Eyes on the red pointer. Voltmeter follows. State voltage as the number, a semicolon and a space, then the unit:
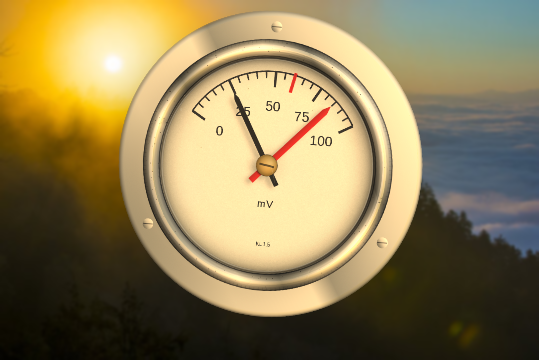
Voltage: 85; mV
